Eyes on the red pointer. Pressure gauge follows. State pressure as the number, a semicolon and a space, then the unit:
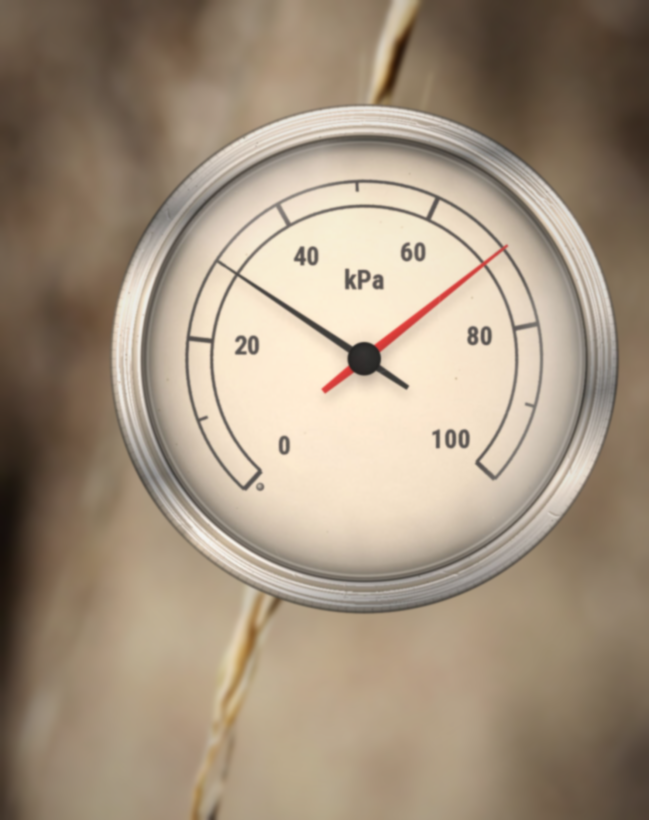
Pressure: 70; kPa
